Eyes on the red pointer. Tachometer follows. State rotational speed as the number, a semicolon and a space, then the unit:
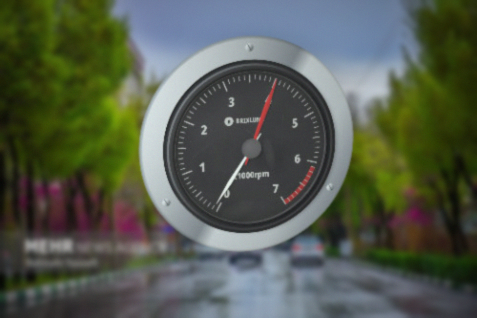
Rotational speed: 4000; rpm
